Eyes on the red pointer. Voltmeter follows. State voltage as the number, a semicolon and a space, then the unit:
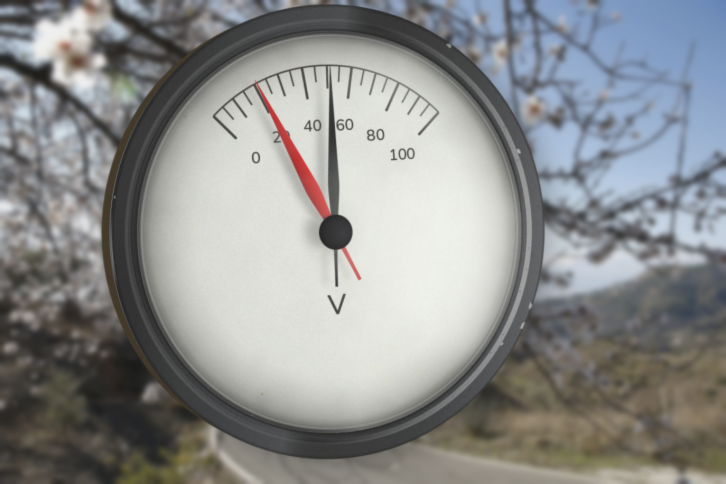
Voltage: 20; V
